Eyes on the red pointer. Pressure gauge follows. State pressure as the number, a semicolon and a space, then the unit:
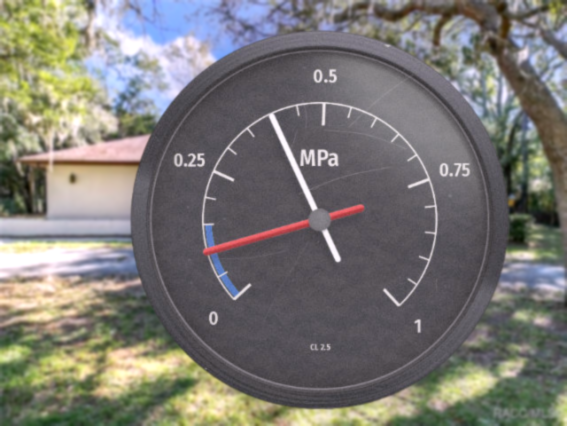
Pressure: 0.1; MPa
